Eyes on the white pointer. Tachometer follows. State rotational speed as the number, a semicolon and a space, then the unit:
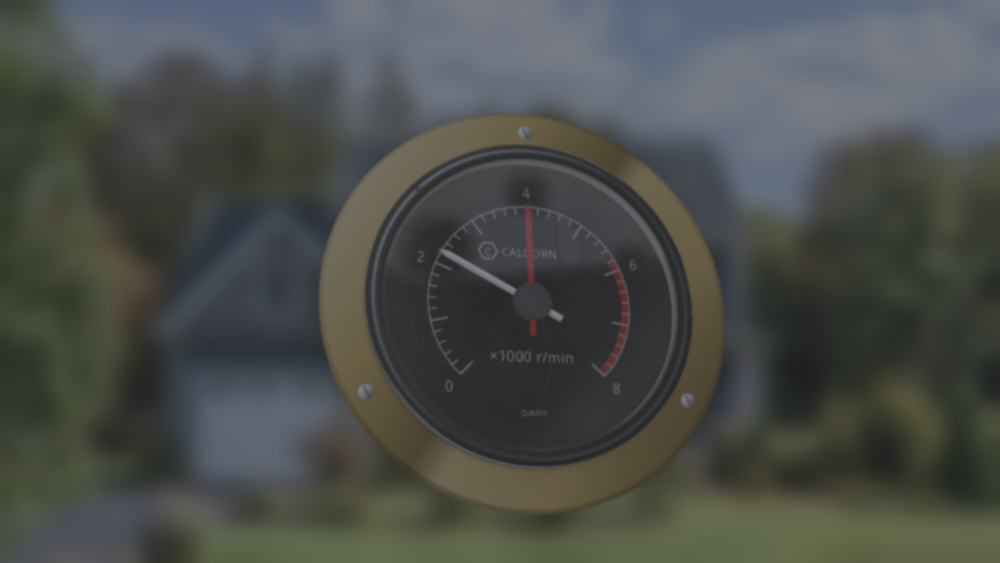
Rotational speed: 2200; rpm
